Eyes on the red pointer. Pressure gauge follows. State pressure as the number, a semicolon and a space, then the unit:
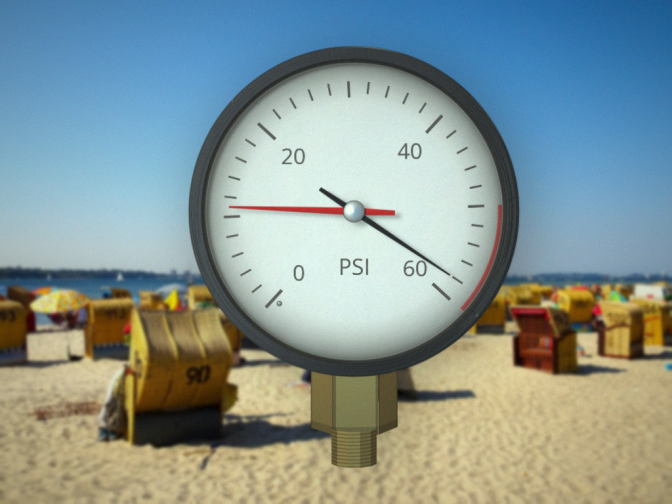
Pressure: 11; psi
